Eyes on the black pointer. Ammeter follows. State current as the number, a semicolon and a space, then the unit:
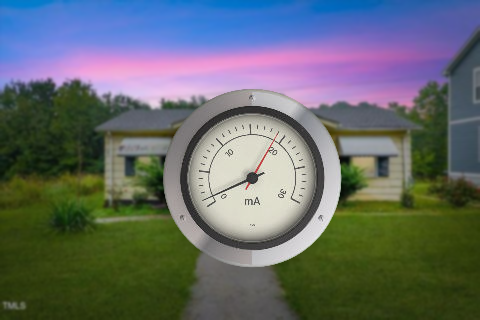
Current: 1; mA
